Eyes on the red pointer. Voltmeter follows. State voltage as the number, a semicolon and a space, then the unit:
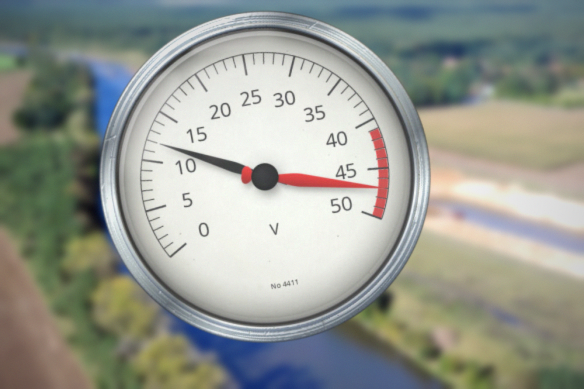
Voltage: 47; V
